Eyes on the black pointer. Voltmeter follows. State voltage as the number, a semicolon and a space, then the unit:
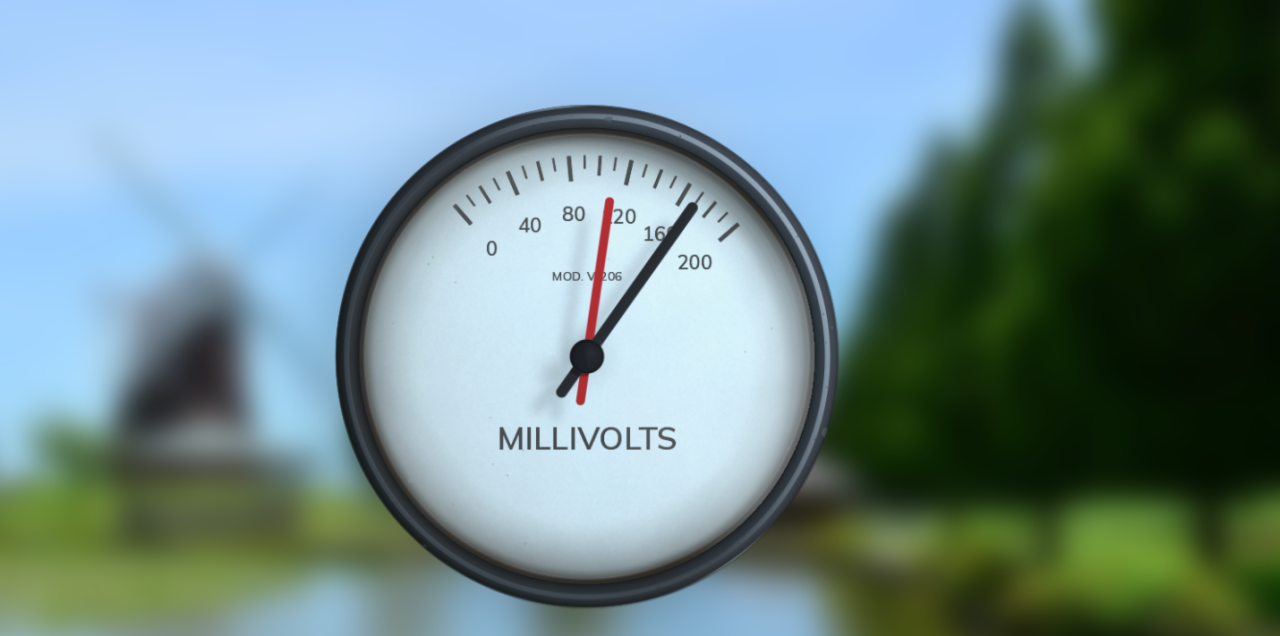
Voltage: 170; mV
